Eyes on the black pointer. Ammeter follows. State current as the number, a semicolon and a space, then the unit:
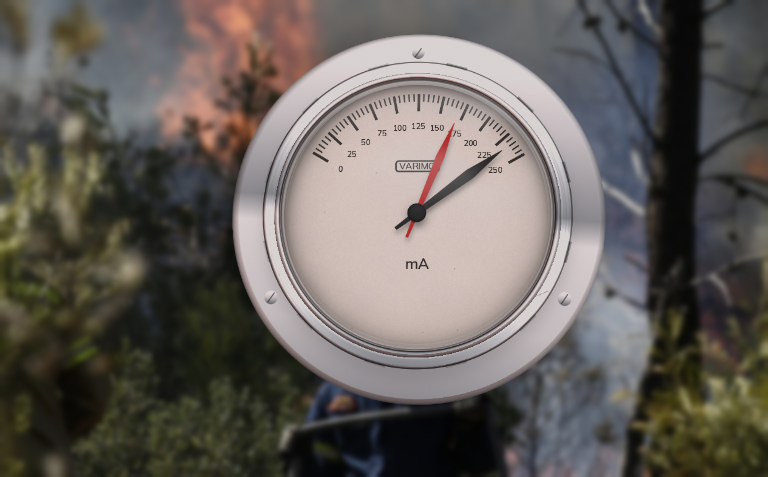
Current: 235; mA
